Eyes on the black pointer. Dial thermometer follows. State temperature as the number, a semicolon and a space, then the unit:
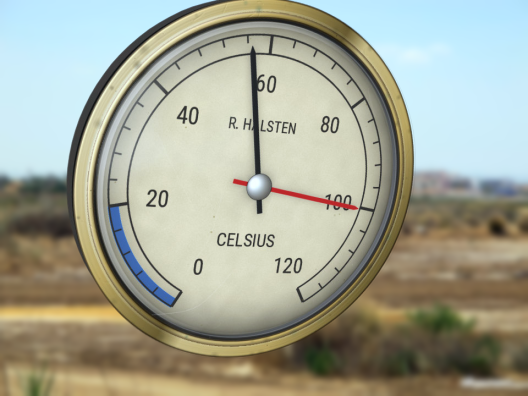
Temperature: 56; °C
